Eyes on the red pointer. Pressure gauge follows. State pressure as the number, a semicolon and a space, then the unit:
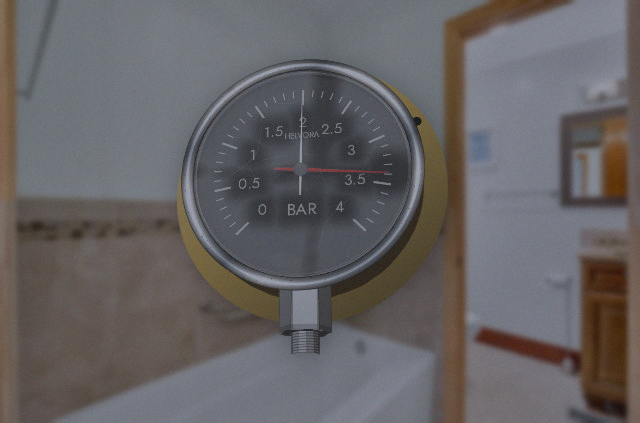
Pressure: 3.4; bar
